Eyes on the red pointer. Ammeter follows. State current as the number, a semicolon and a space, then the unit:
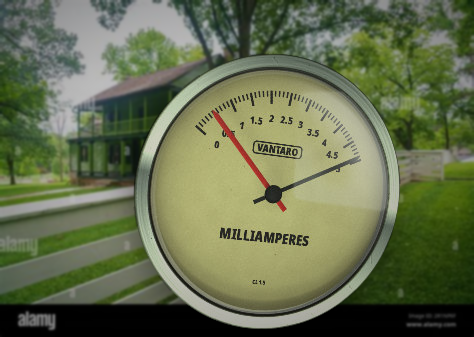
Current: 0.5; mA
